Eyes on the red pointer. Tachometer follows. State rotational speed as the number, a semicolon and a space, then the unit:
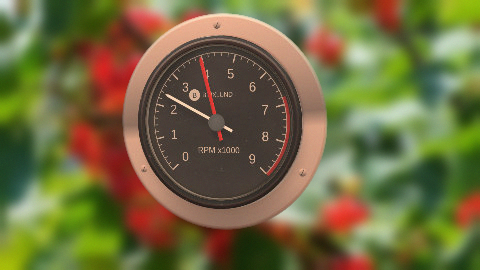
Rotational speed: 4000; rpm
